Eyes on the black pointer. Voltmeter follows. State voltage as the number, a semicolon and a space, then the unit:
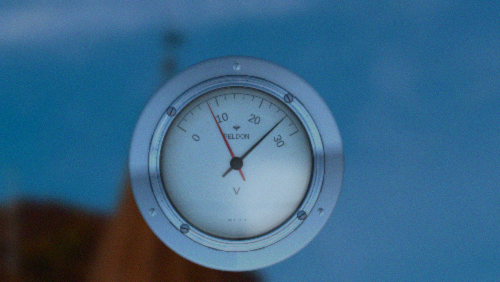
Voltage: 26; V
